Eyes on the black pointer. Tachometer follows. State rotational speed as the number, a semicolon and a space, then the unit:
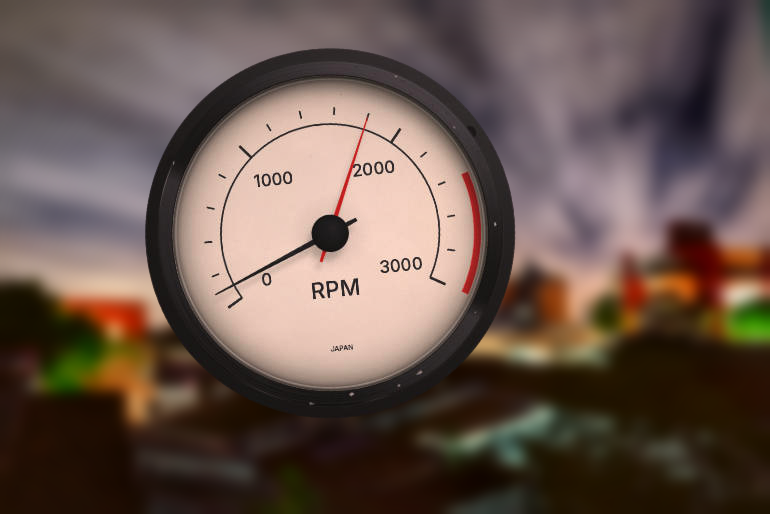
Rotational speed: 100; rpm
